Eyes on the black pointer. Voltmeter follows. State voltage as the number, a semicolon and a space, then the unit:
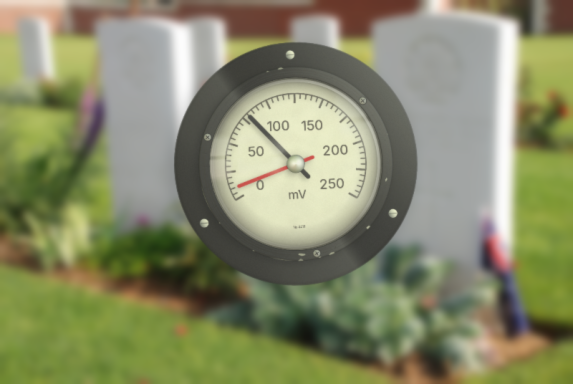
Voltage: 80; mV
